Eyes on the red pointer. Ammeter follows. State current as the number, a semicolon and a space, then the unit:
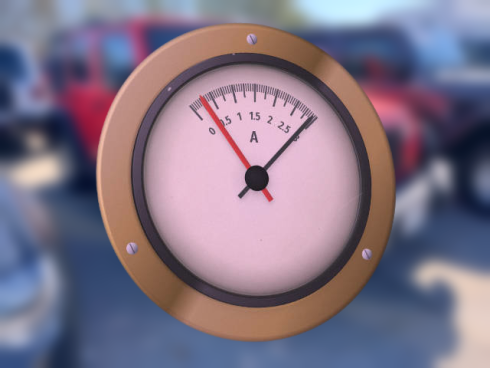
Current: 0.25; A
